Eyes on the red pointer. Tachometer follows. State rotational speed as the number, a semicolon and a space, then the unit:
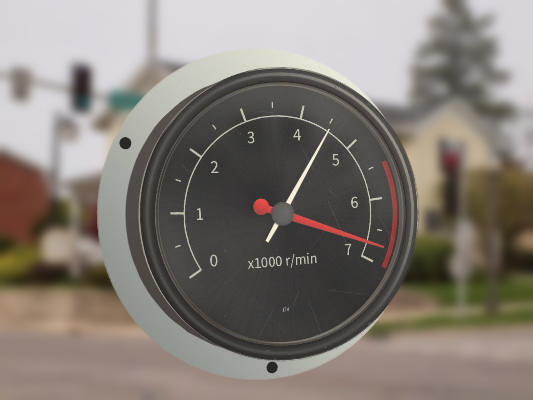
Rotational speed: 6750; rpm
